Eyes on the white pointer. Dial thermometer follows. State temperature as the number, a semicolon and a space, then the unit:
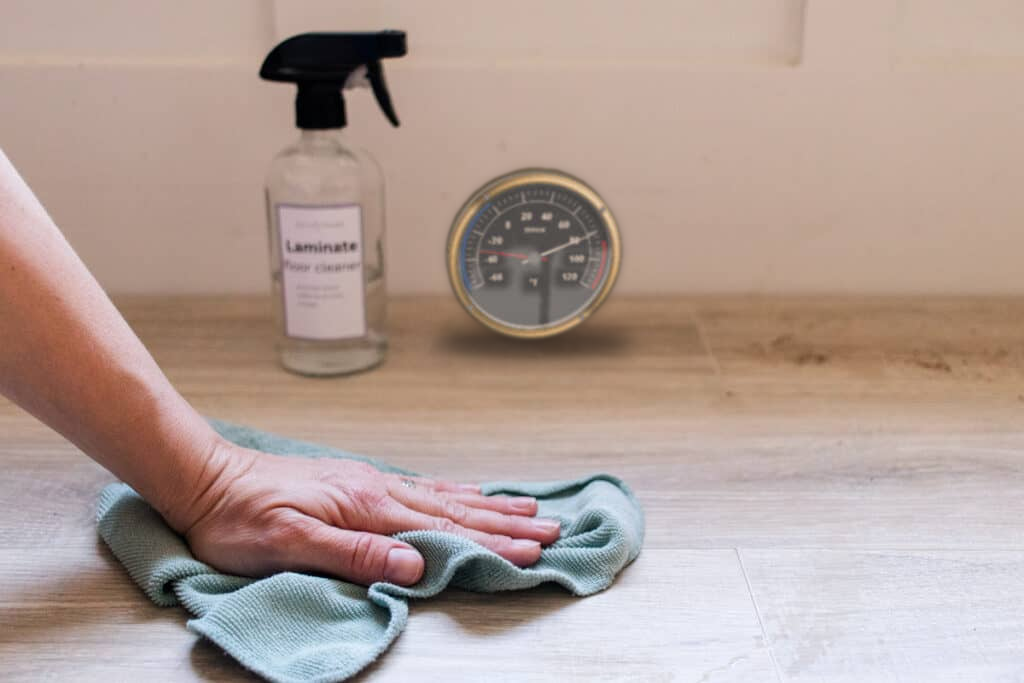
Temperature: 80; °F
